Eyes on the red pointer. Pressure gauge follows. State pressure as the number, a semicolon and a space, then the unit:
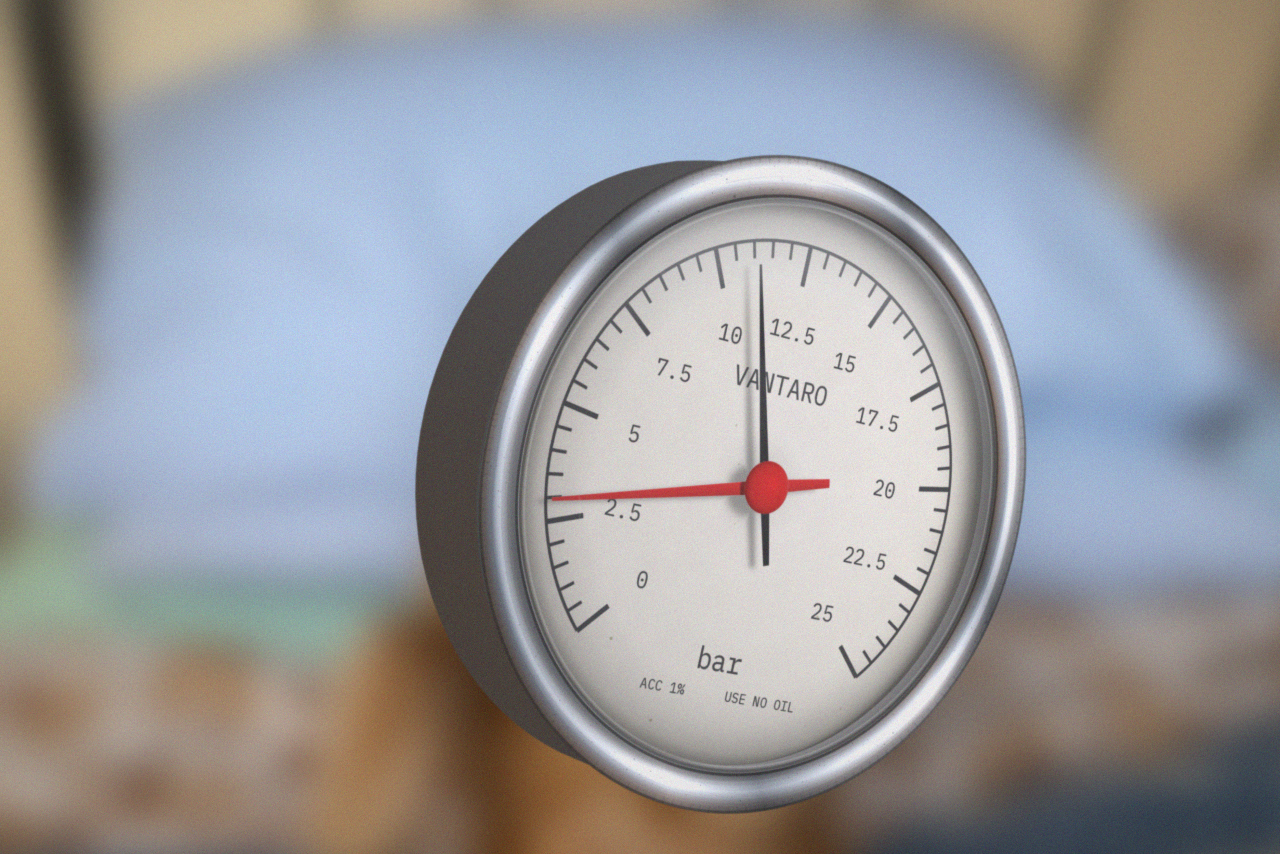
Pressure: 3; bar
